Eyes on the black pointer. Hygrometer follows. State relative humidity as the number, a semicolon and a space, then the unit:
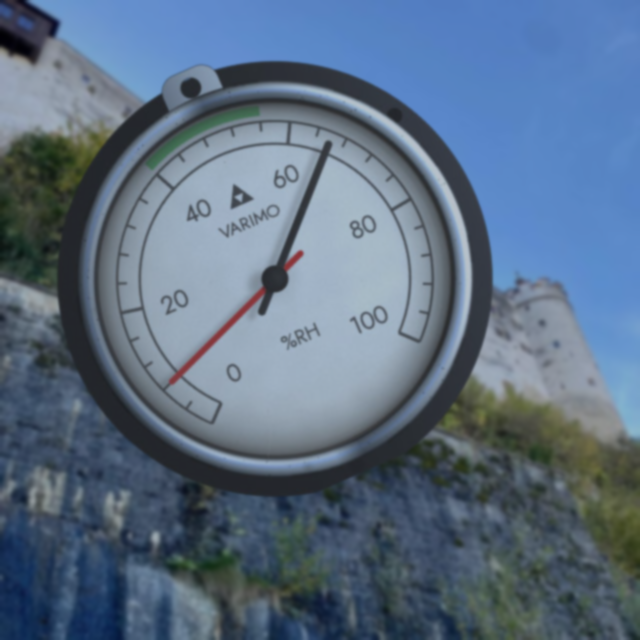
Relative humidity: 66; %
